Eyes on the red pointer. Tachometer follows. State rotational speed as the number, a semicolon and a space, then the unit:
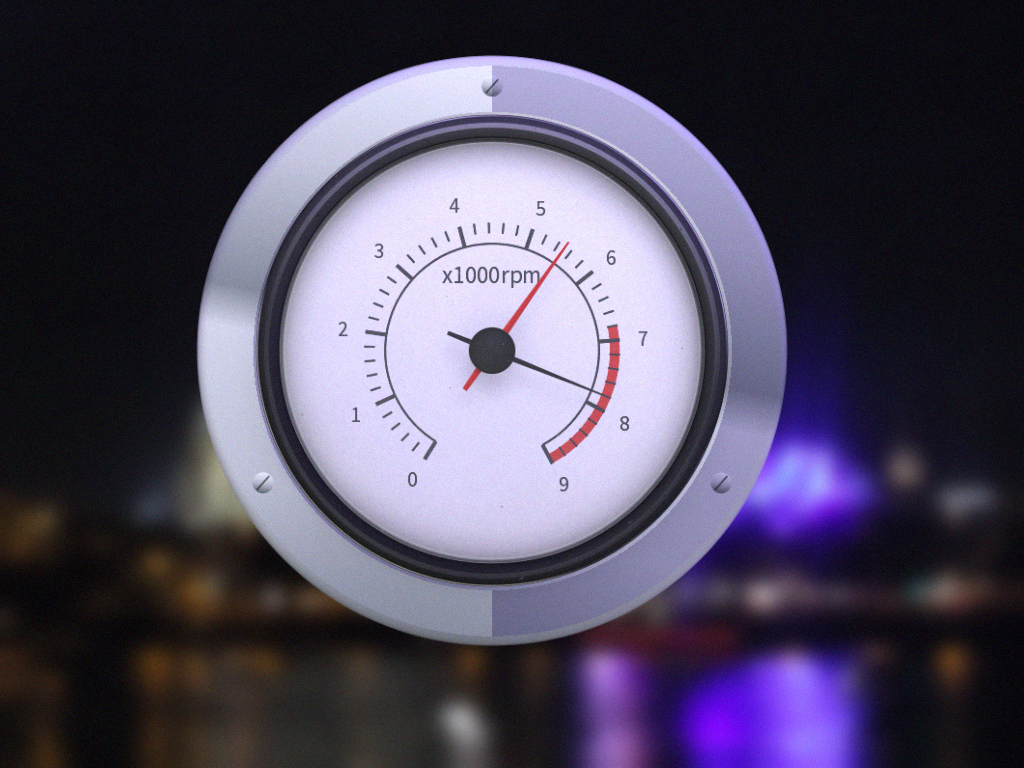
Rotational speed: 5500; rpm
